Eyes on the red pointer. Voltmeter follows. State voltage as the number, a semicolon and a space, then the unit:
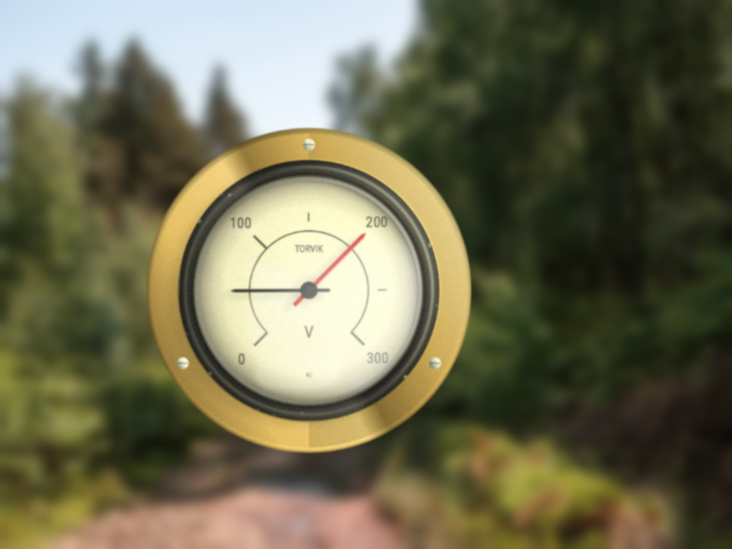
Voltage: 200; V
